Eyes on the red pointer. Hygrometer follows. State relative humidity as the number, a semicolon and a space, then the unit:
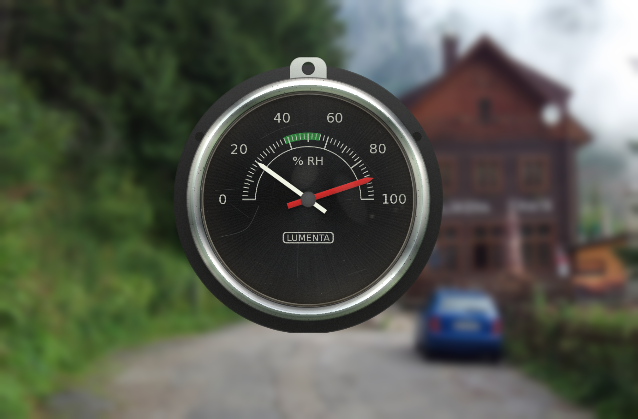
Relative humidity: 90; %
